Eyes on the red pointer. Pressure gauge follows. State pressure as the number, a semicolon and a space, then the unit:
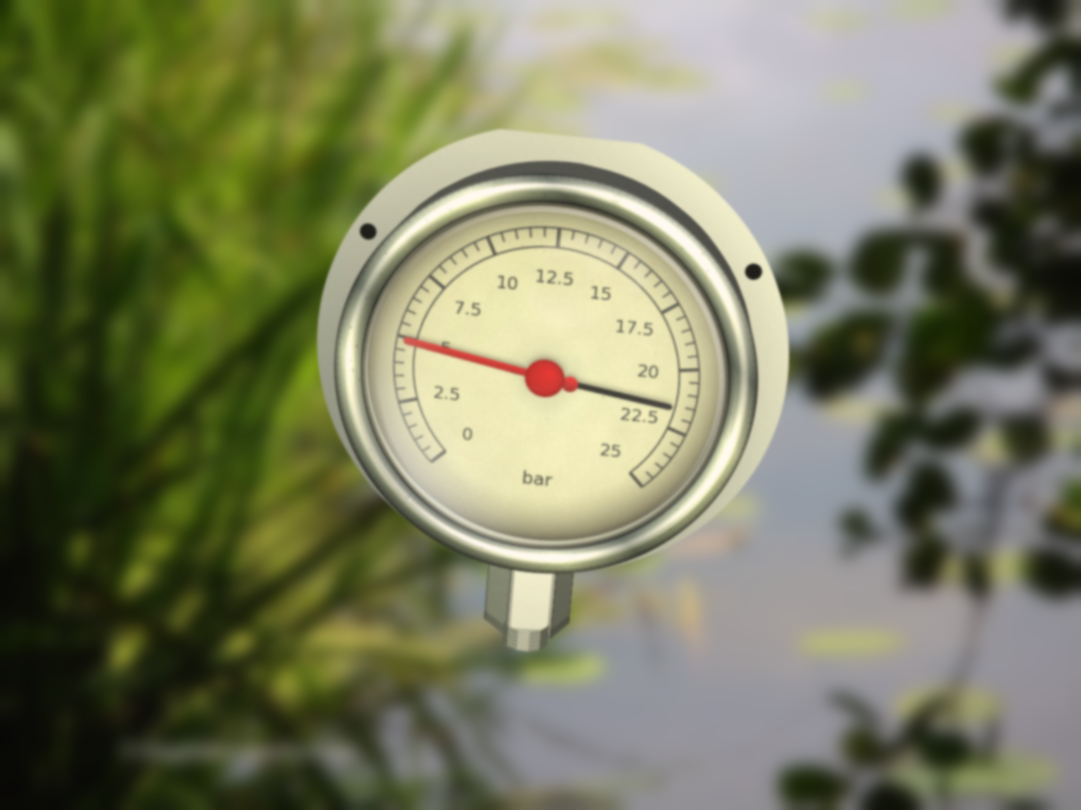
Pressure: 5; bar
